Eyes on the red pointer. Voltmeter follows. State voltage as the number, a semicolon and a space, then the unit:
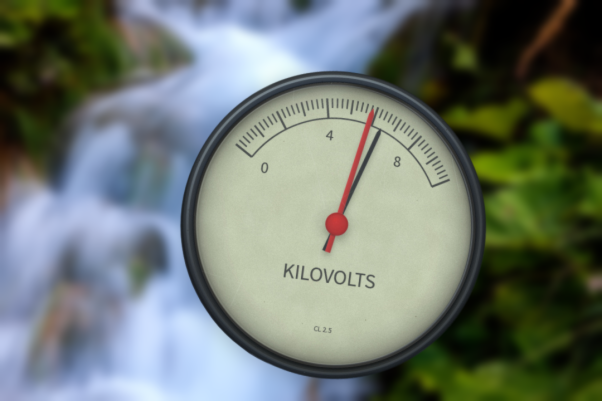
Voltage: 5.8; kV
